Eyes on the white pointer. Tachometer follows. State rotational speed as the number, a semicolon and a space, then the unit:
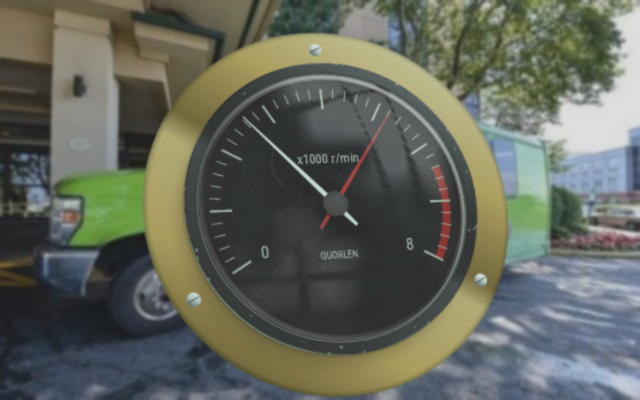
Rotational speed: 2600; rpm
